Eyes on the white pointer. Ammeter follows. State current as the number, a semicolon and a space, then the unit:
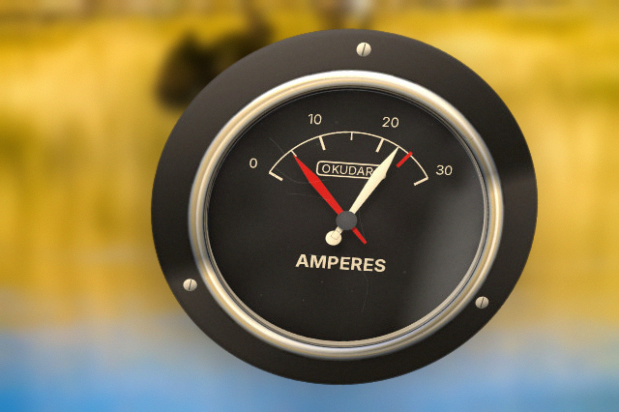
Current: 22.5; A
